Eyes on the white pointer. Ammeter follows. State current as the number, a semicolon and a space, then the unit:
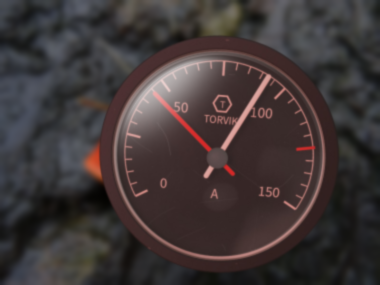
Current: 92.5; A
